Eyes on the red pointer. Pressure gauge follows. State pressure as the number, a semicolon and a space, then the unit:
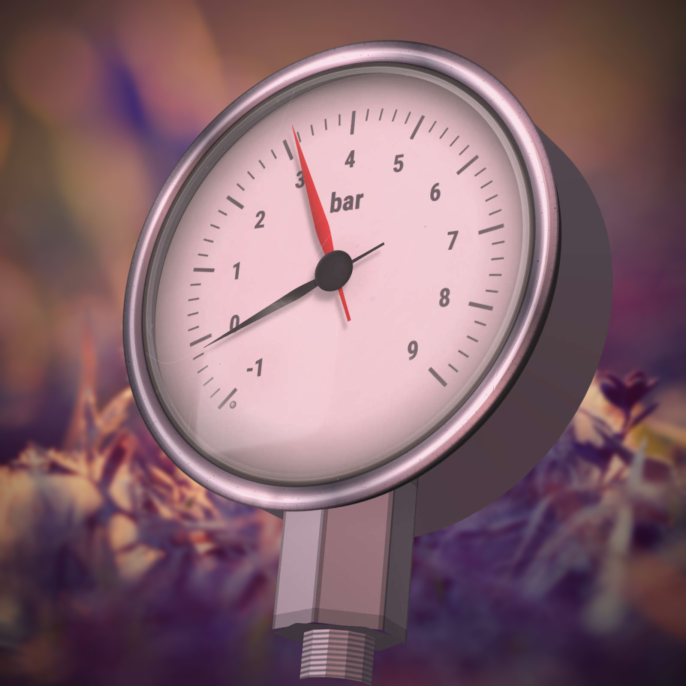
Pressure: 3.2; bar
